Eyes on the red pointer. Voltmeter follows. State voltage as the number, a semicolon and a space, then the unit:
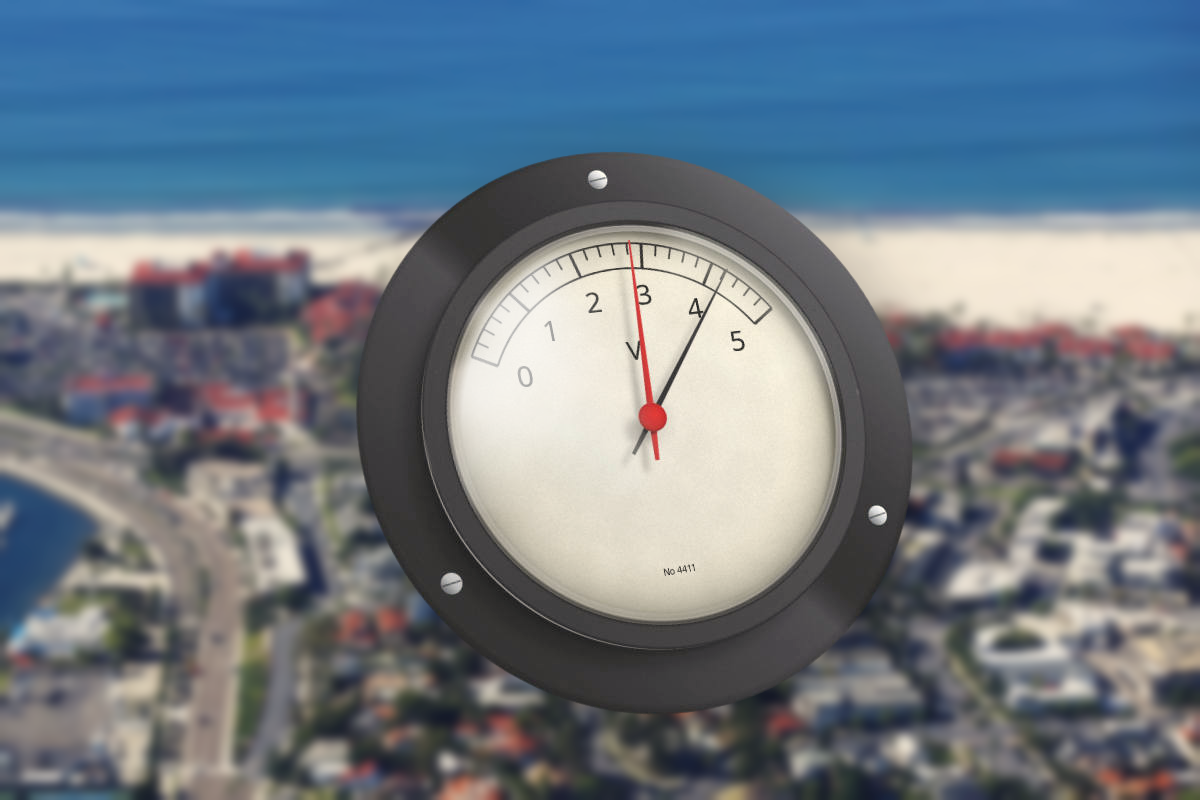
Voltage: 2.8; V
